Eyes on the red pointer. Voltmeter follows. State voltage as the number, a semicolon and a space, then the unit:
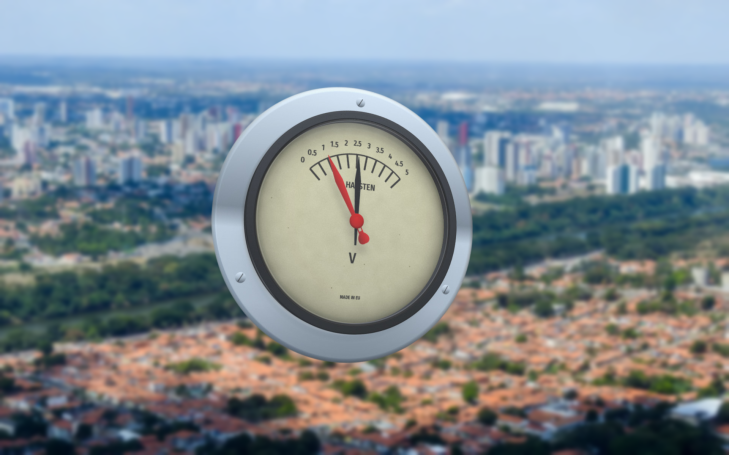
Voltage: 1; V
